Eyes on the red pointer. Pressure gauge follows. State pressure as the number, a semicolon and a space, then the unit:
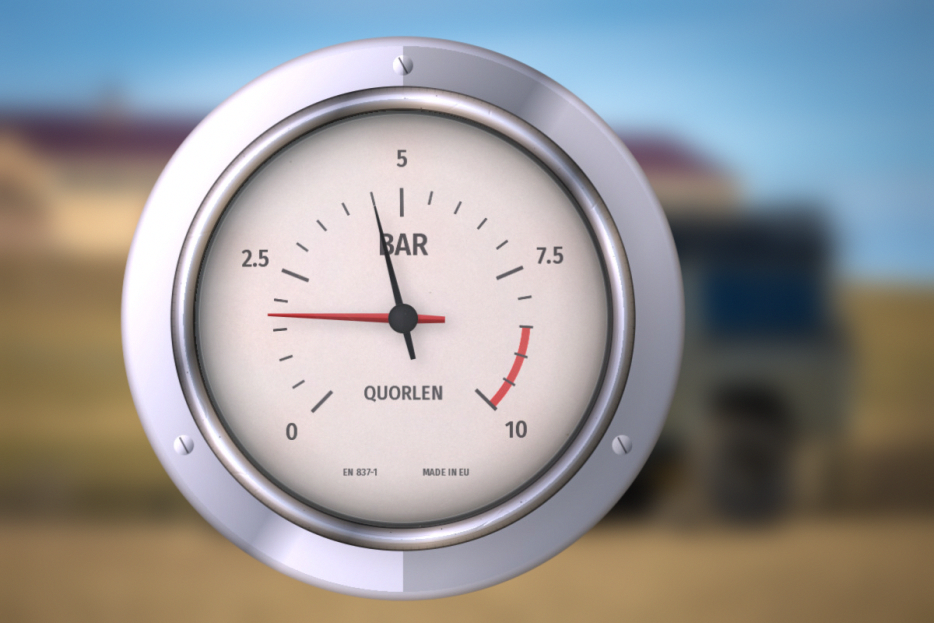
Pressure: 1.75; bar
